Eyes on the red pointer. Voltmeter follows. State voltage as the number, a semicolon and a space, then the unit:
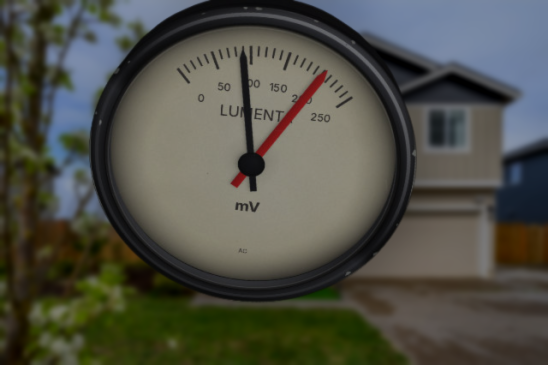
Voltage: 200; mV
